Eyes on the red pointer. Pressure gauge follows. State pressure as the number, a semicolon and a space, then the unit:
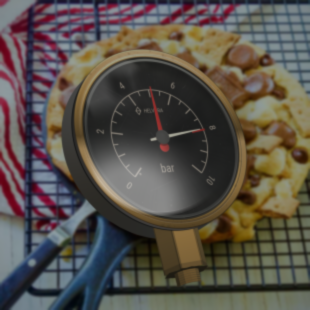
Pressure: 5; bar
